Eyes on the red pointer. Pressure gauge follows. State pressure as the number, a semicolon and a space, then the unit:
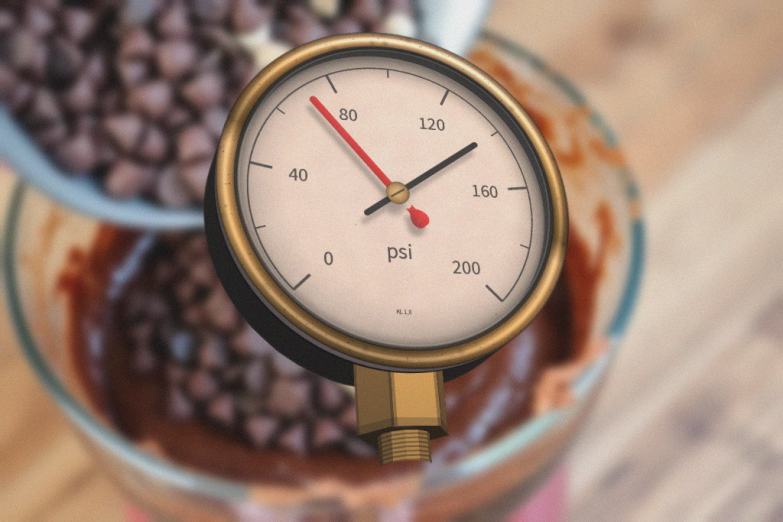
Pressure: 70; psi
